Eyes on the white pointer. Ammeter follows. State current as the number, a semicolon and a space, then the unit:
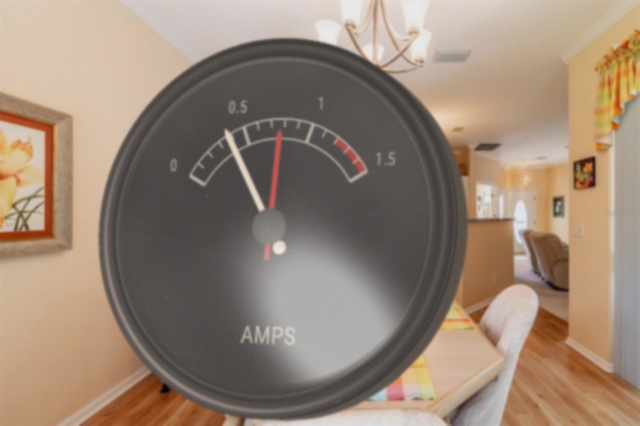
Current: 0.4; A
